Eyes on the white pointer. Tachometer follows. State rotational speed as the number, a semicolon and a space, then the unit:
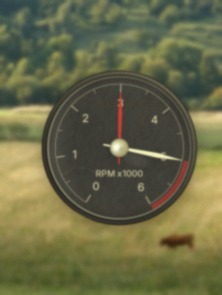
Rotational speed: 5000; rpm
